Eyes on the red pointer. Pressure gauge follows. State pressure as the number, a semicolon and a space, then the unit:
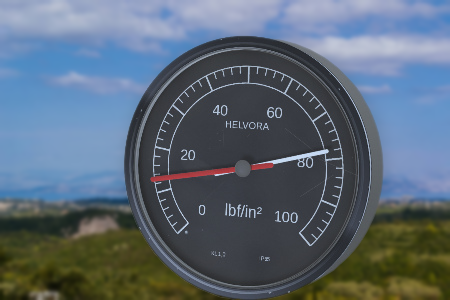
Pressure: 13; psi
